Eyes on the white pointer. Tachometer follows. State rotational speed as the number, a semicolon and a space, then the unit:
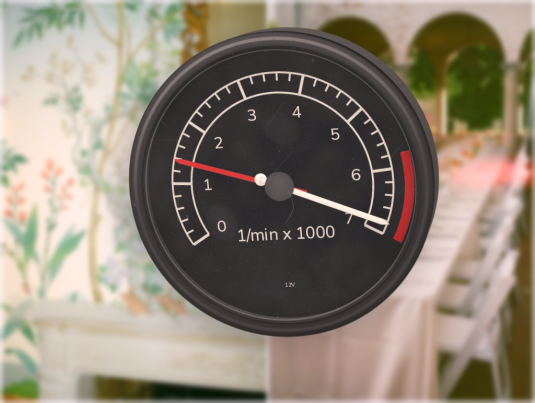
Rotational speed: 6800; rpm
